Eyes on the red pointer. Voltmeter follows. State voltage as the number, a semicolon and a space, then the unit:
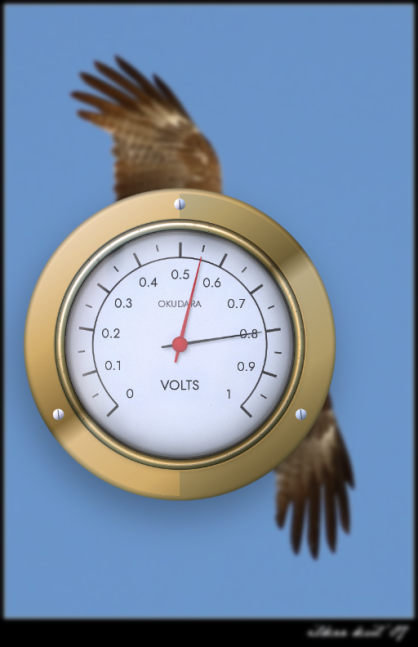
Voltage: 0.55; V
